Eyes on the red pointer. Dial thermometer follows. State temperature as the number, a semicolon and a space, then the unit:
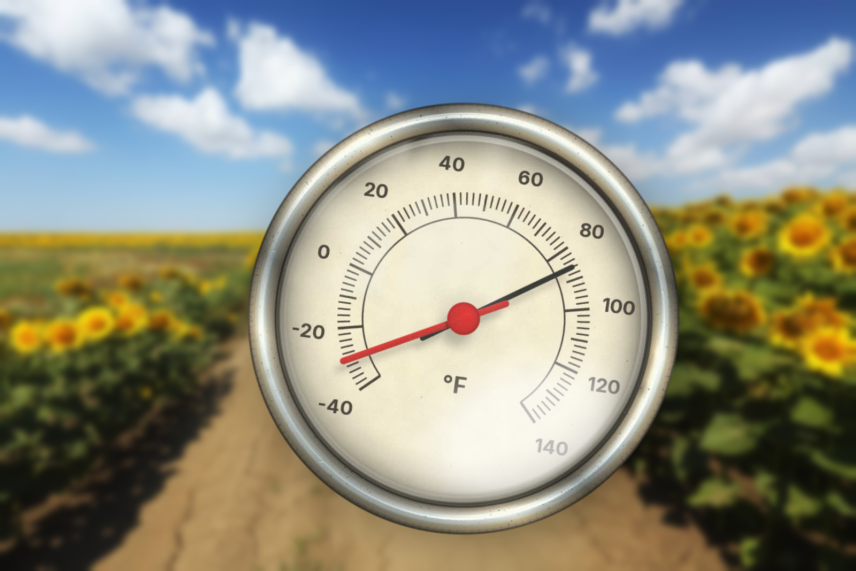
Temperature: -30; °F
